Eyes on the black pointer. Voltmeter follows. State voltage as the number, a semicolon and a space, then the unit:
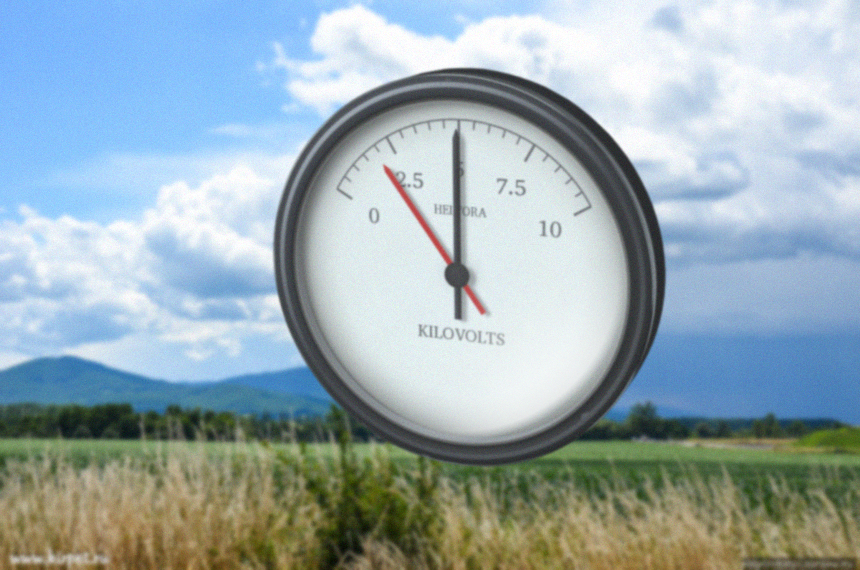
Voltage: 5; kV
